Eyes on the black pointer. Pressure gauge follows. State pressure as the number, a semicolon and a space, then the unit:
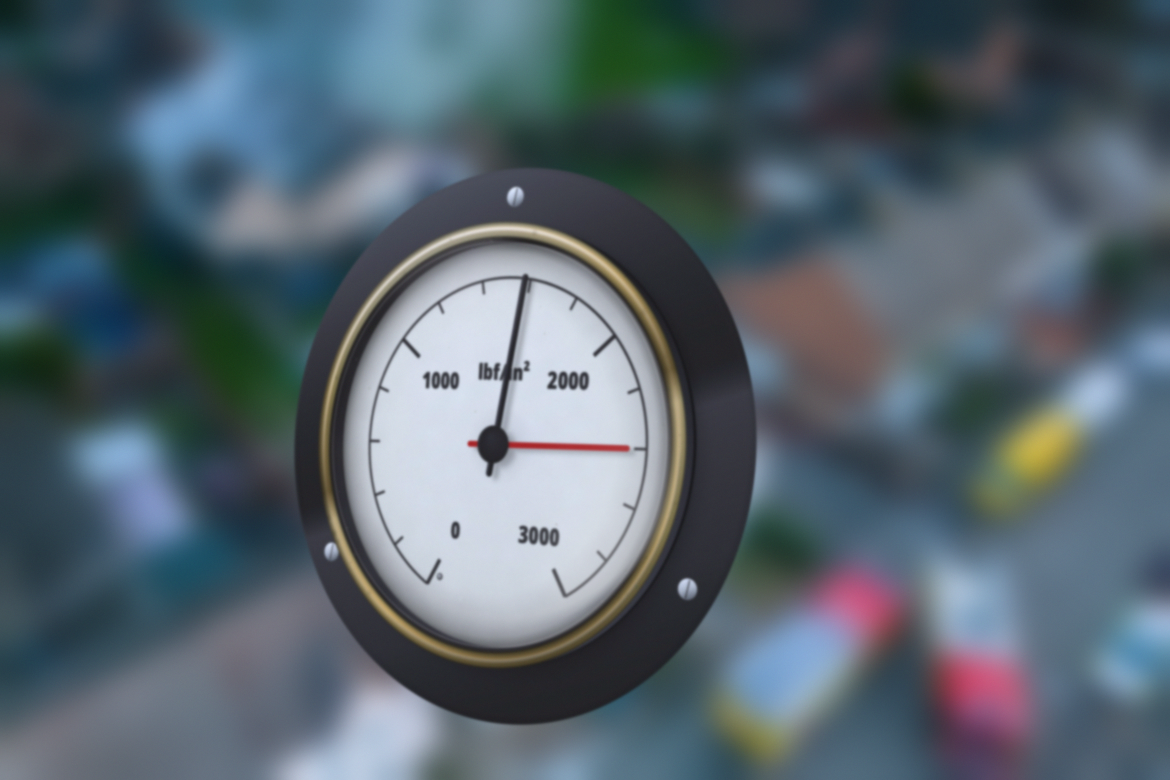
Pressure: 1600; psi
